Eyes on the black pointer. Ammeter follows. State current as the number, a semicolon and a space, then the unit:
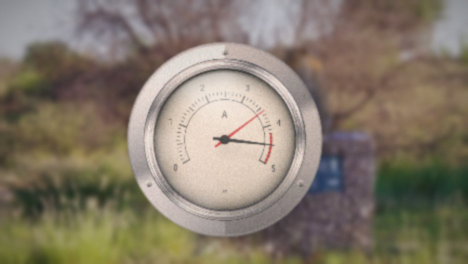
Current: 4.5; A
